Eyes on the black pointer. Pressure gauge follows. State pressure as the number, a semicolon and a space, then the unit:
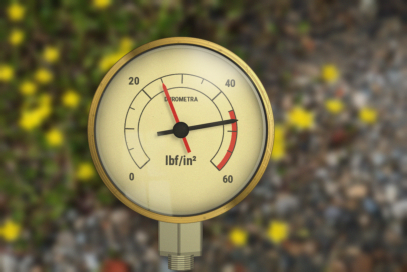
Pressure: 47.5; psi
